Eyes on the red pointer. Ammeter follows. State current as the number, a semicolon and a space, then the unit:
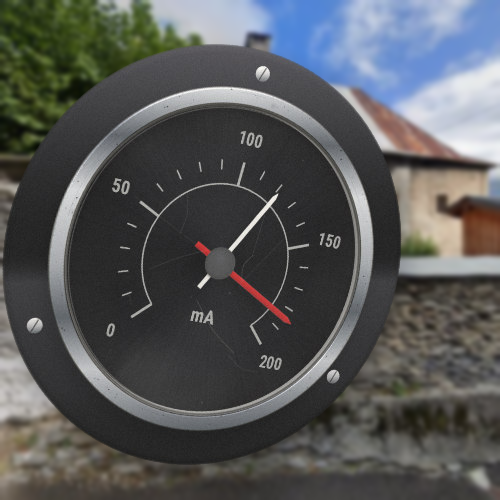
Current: 185; mA
